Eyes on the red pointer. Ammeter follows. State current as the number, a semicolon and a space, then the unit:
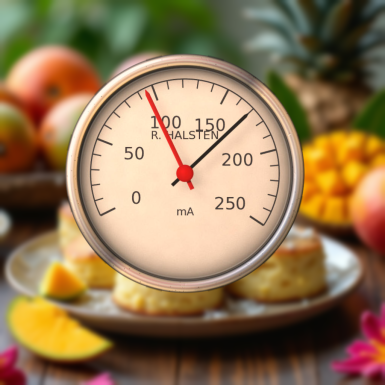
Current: 95; mA
